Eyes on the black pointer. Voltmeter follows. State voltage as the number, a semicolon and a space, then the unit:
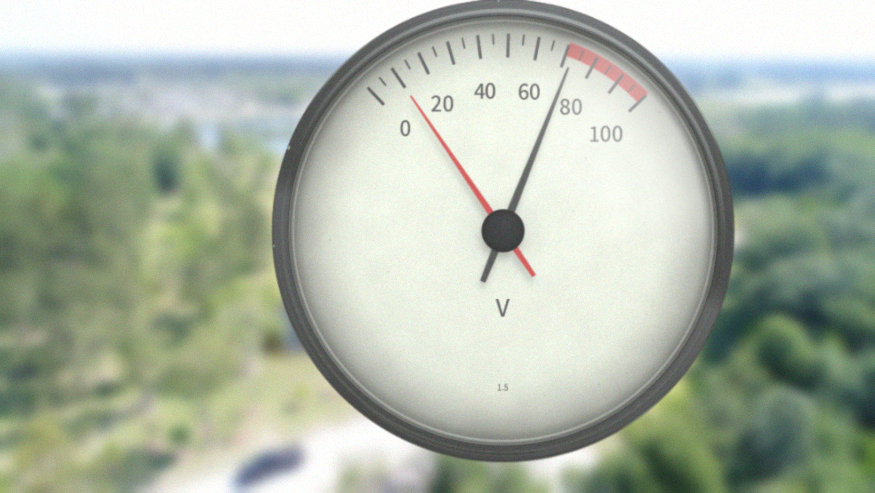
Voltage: 72.5; V
